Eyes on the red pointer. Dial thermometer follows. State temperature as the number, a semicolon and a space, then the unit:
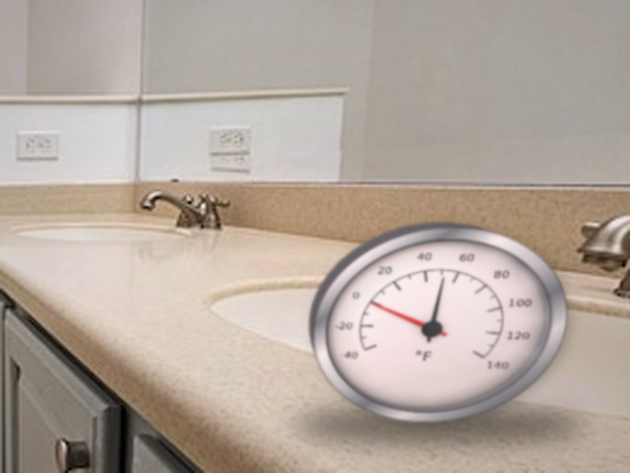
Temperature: 0; °F
